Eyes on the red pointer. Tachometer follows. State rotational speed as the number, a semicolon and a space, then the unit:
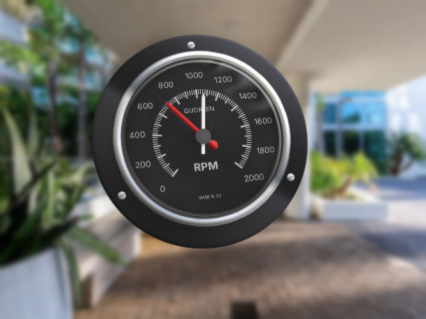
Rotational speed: 700; rpm
